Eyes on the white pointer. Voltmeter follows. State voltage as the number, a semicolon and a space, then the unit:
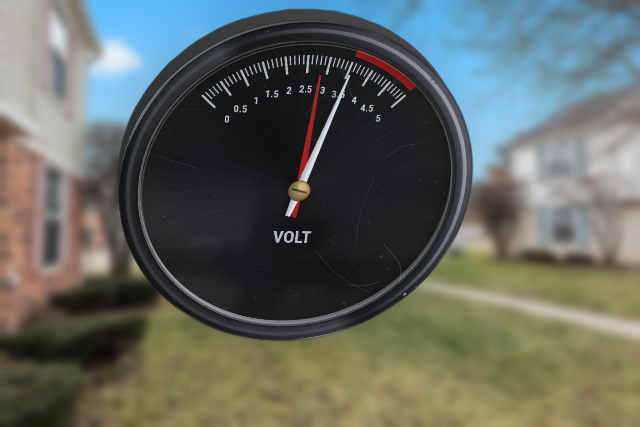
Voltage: 3.5; V
